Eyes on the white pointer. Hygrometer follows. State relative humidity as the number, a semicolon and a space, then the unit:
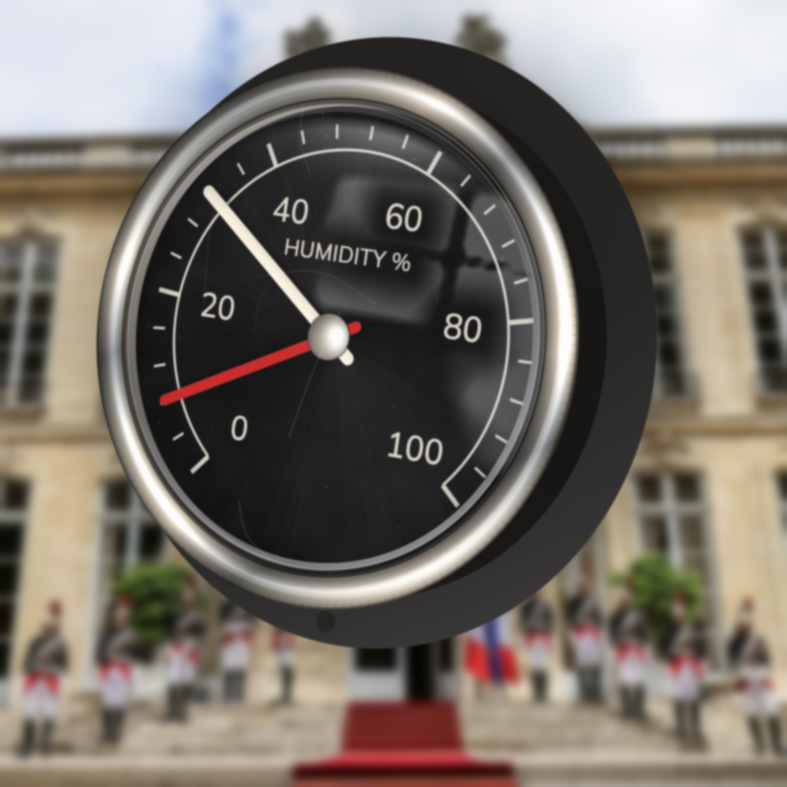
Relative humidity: 32; %
